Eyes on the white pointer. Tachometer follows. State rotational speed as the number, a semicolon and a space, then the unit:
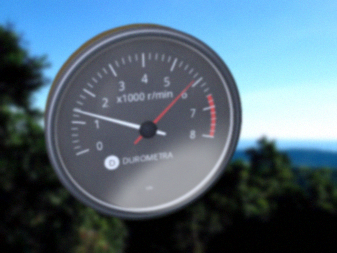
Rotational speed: 1400; rpm
